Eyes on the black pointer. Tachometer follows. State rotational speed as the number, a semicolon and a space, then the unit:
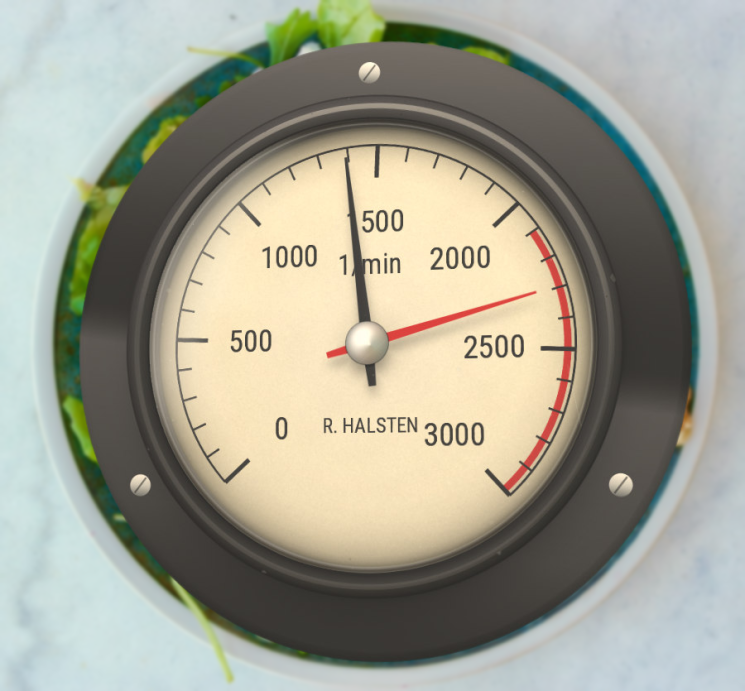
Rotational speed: 1400; rpm
